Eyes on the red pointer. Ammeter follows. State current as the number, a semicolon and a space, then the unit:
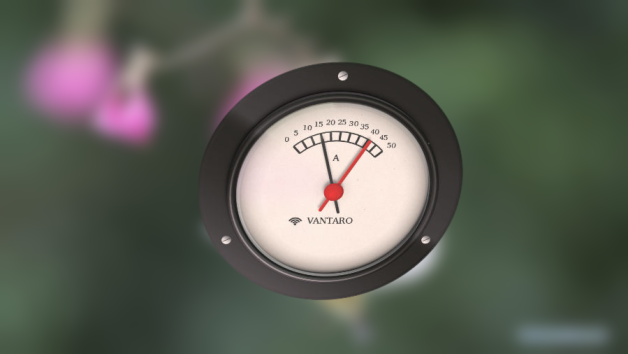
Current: 40; A
